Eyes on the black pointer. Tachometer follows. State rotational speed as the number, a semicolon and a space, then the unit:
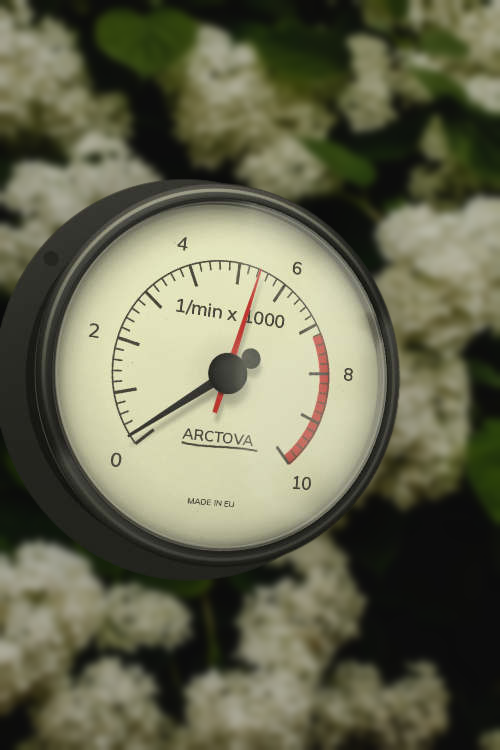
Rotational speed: 200; rpm
